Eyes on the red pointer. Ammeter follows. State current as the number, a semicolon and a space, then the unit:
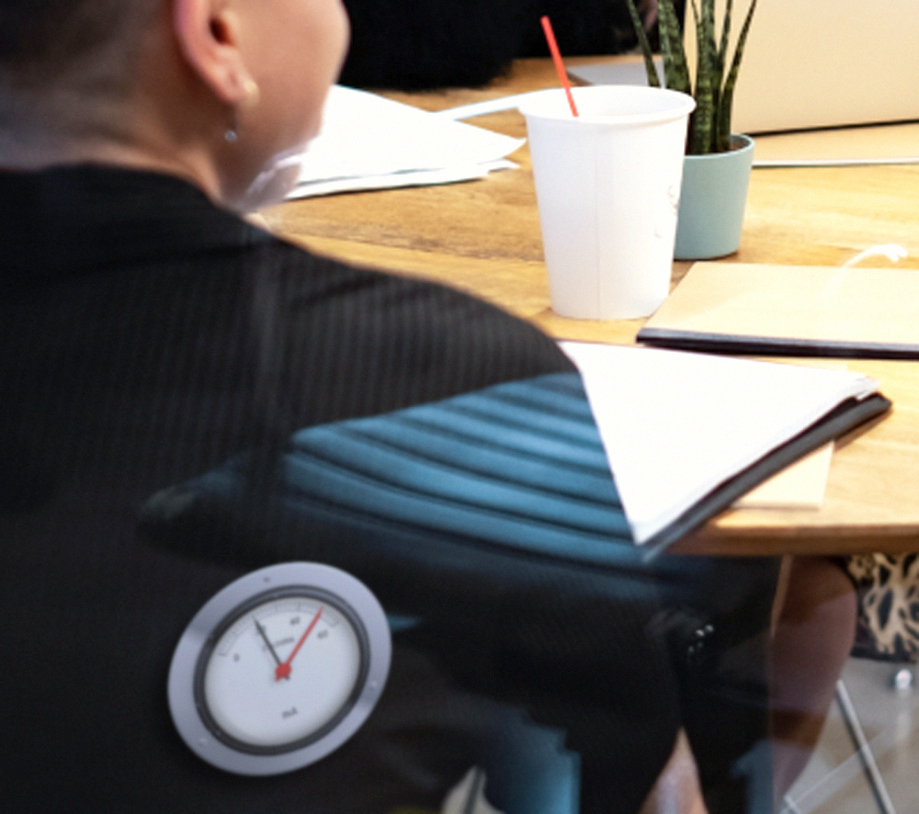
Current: 50; mA
